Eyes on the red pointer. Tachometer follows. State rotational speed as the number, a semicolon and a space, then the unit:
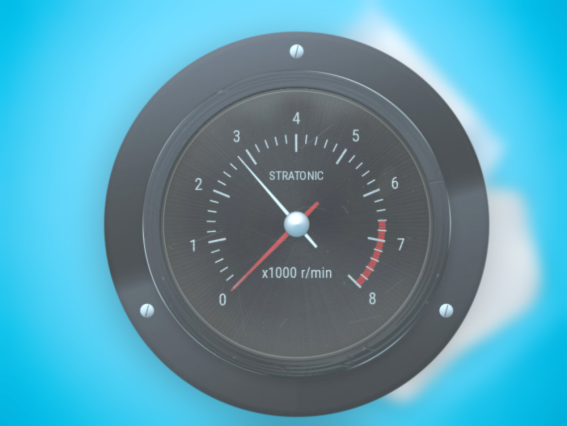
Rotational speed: 0; rpm
